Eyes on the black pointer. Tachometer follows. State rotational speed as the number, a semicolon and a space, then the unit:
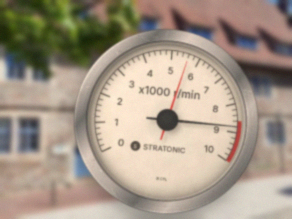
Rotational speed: 8800; rpm
